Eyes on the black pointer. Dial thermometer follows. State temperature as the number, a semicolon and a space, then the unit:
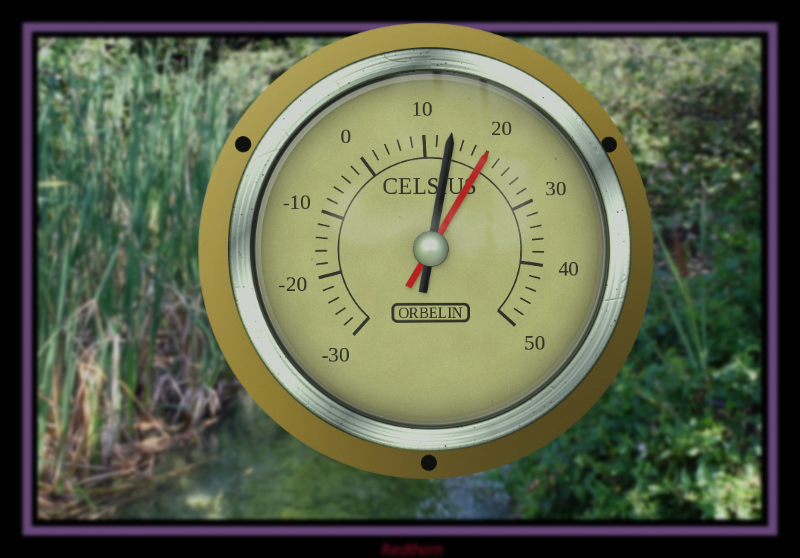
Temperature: 14; °C
